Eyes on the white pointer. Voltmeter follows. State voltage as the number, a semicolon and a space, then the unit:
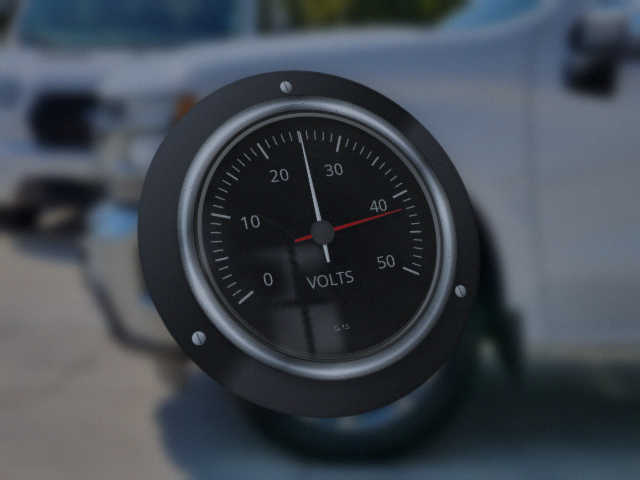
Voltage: 25; V
